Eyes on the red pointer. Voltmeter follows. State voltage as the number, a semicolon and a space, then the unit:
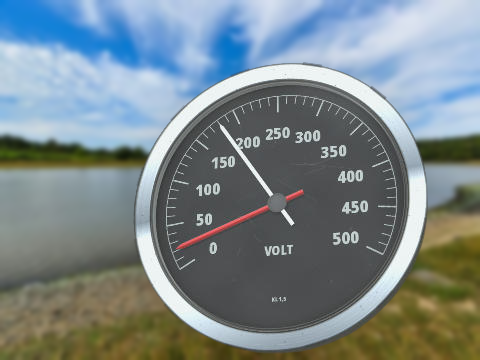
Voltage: 20; V
